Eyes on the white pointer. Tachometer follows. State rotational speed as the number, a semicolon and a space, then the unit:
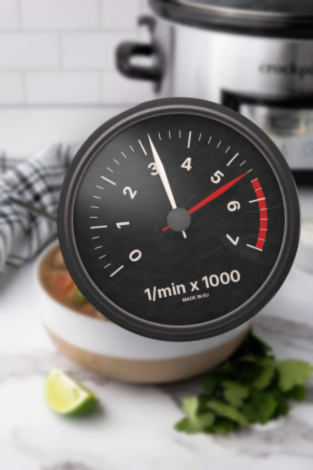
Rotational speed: 3200; rpm
